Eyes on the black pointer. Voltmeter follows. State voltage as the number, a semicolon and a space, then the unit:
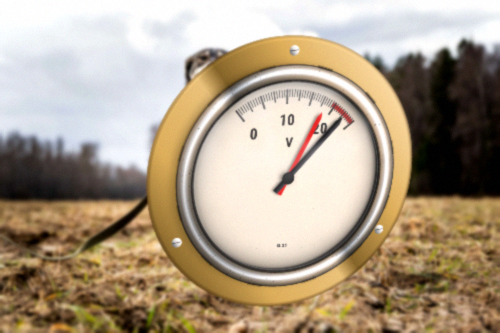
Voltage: 22.5; V
